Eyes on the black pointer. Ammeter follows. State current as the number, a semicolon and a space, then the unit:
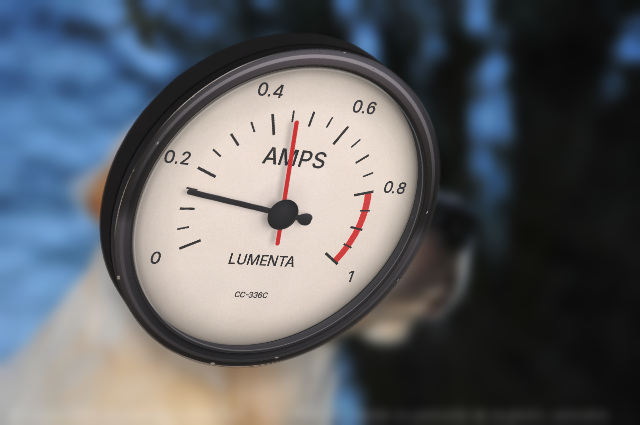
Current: 0.15; A
